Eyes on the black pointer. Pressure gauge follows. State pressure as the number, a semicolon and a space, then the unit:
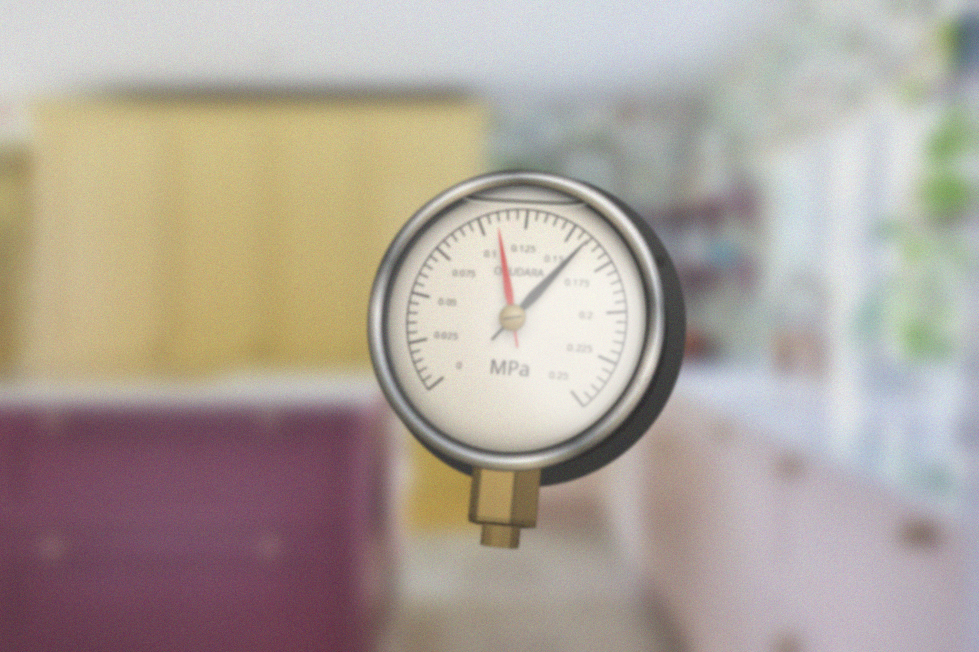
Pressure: 0.16; MPa
